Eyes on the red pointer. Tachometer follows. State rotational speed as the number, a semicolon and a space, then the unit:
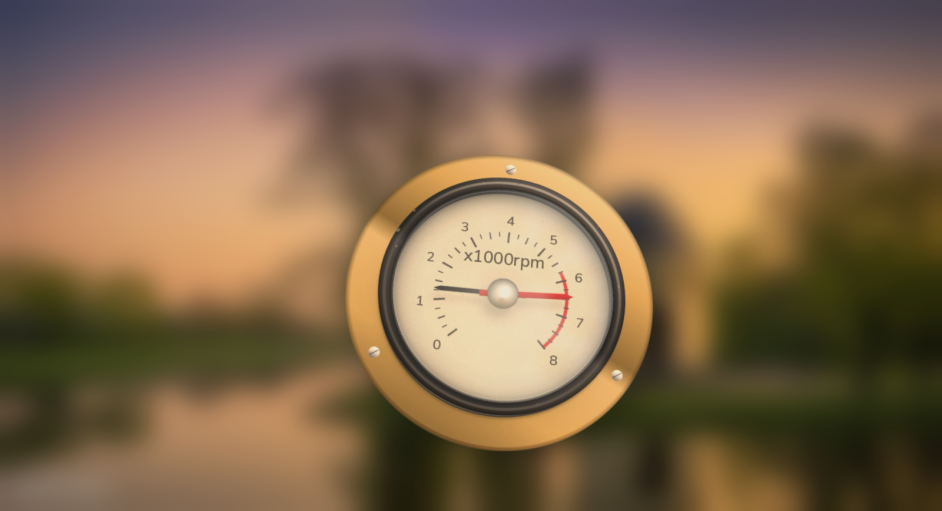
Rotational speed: 6500; rpm
